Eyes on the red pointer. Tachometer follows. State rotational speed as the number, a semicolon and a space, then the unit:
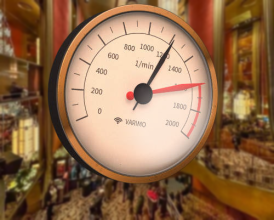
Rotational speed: 1600; rpm
